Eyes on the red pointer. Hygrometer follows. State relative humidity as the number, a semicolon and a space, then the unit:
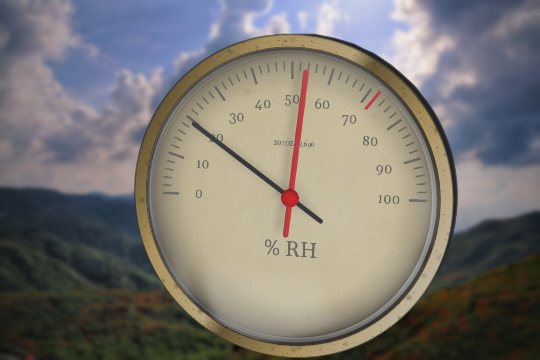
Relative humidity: 54; %
